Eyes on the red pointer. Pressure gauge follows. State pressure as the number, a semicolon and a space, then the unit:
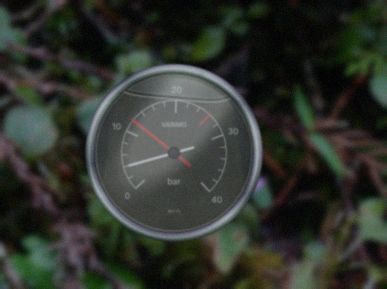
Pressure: 12; bar
